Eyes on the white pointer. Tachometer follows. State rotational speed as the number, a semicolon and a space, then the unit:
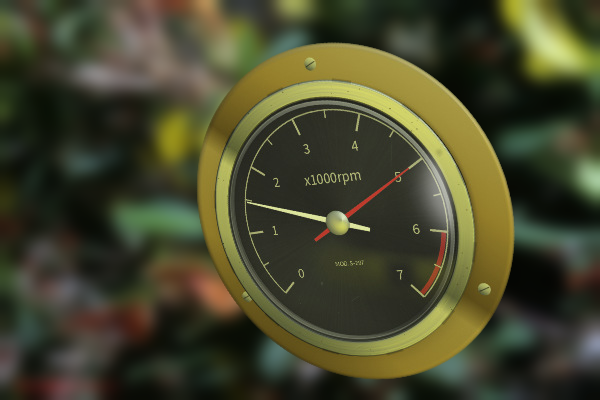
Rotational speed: 1500; rpm
